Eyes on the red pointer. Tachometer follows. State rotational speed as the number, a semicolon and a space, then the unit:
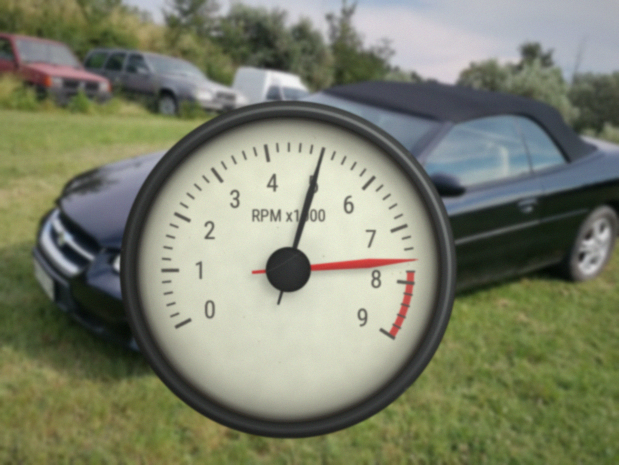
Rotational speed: 7600; rpm
